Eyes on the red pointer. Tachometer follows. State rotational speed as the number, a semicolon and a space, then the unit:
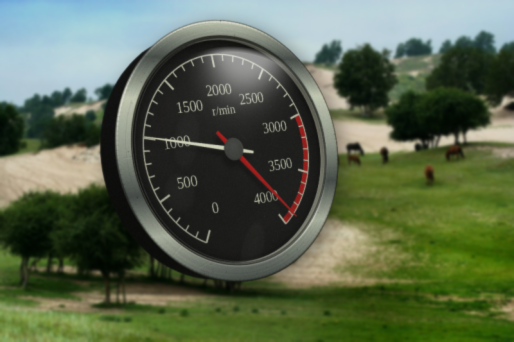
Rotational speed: 3900; rpm
